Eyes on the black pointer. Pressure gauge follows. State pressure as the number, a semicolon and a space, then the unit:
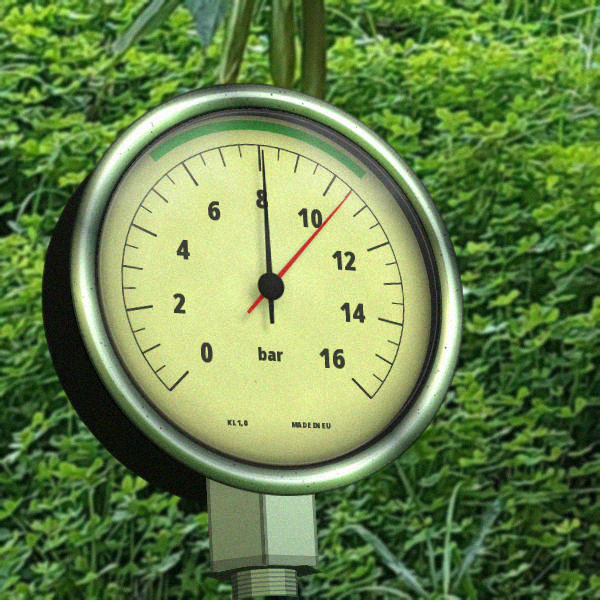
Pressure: 8; bar
